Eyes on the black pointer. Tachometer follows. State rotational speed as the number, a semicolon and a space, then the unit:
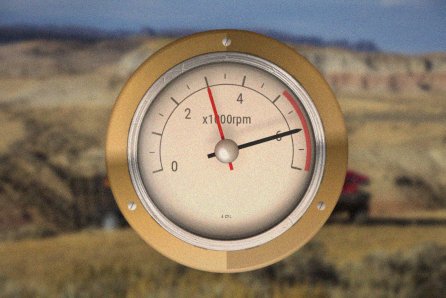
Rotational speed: 6000; rpm
